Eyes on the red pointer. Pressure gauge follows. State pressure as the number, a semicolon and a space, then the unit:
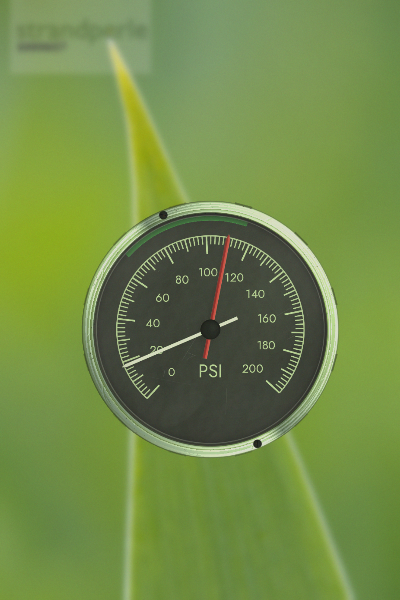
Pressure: 110; psi
